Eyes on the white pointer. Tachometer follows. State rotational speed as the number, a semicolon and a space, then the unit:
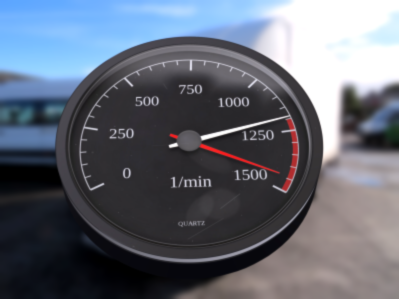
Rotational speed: 1200; rpm
